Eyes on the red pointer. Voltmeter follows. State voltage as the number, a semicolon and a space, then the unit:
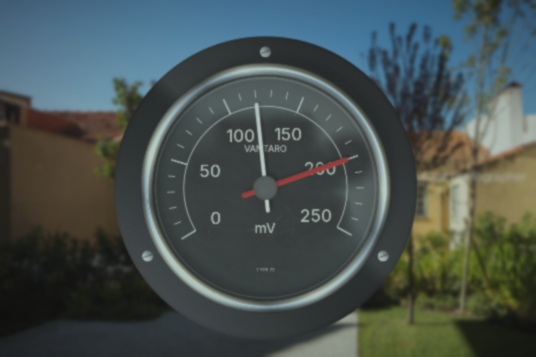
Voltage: 200; mV
